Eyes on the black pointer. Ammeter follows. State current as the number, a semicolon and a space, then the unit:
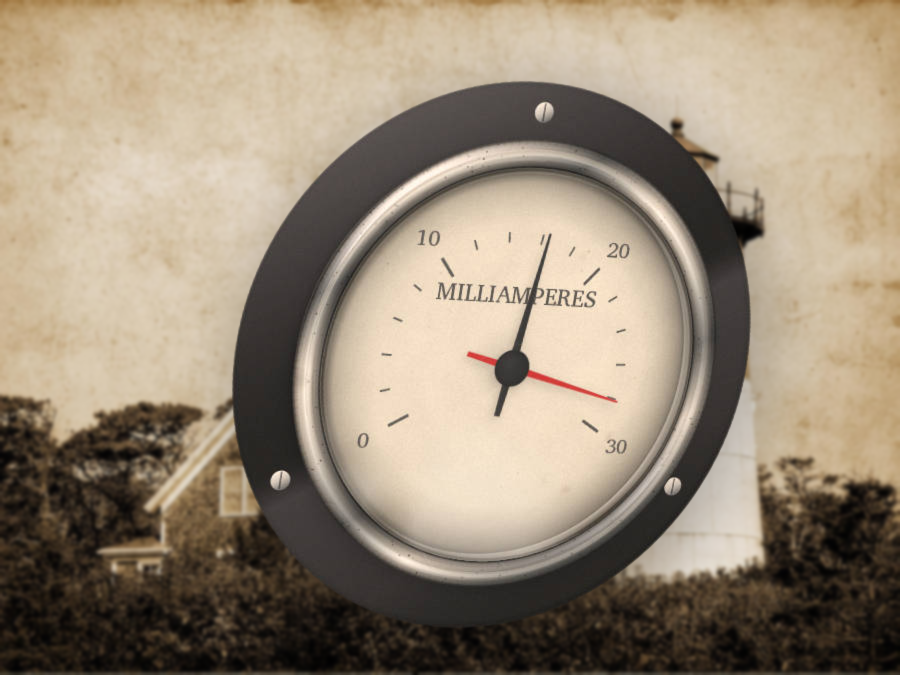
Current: 16; mA
